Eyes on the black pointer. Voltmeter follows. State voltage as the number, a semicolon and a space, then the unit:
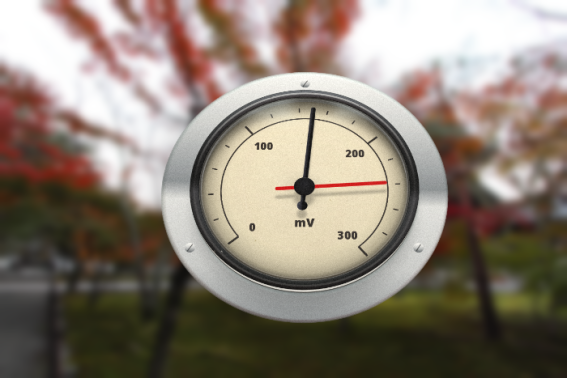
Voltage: 150; mV
